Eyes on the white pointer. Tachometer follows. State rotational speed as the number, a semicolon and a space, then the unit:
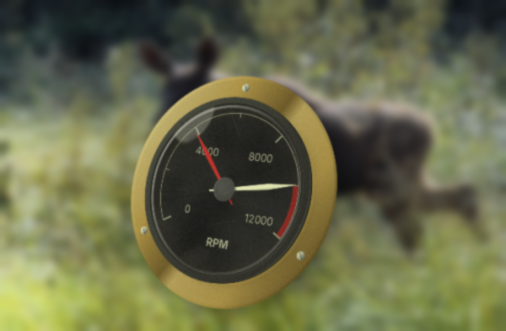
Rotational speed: 10000; rpm
